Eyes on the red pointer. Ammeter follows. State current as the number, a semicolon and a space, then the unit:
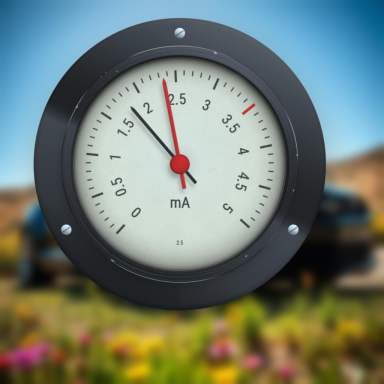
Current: 2.35; mA
